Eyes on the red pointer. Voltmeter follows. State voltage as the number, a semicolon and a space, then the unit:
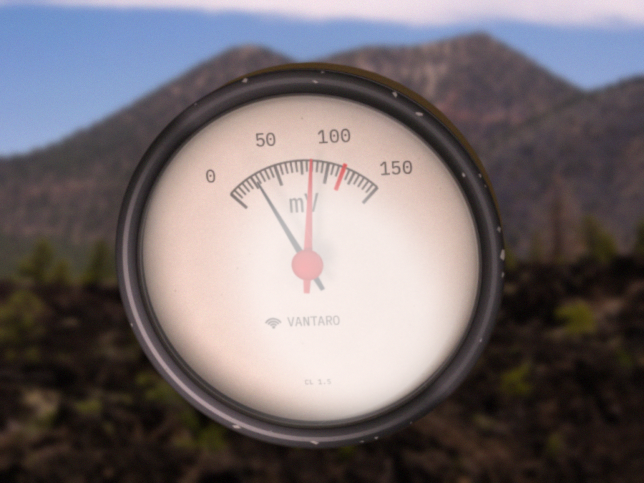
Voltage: 85; mV
